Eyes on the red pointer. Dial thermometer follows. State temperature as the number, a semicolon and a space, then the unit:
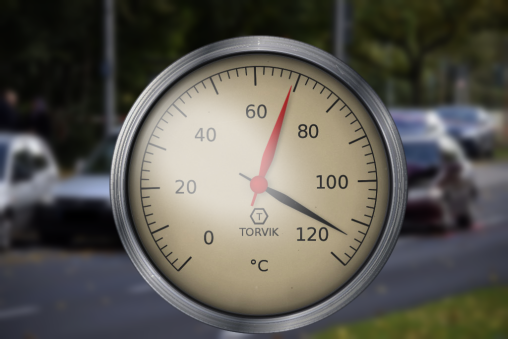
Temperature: 69; °C
